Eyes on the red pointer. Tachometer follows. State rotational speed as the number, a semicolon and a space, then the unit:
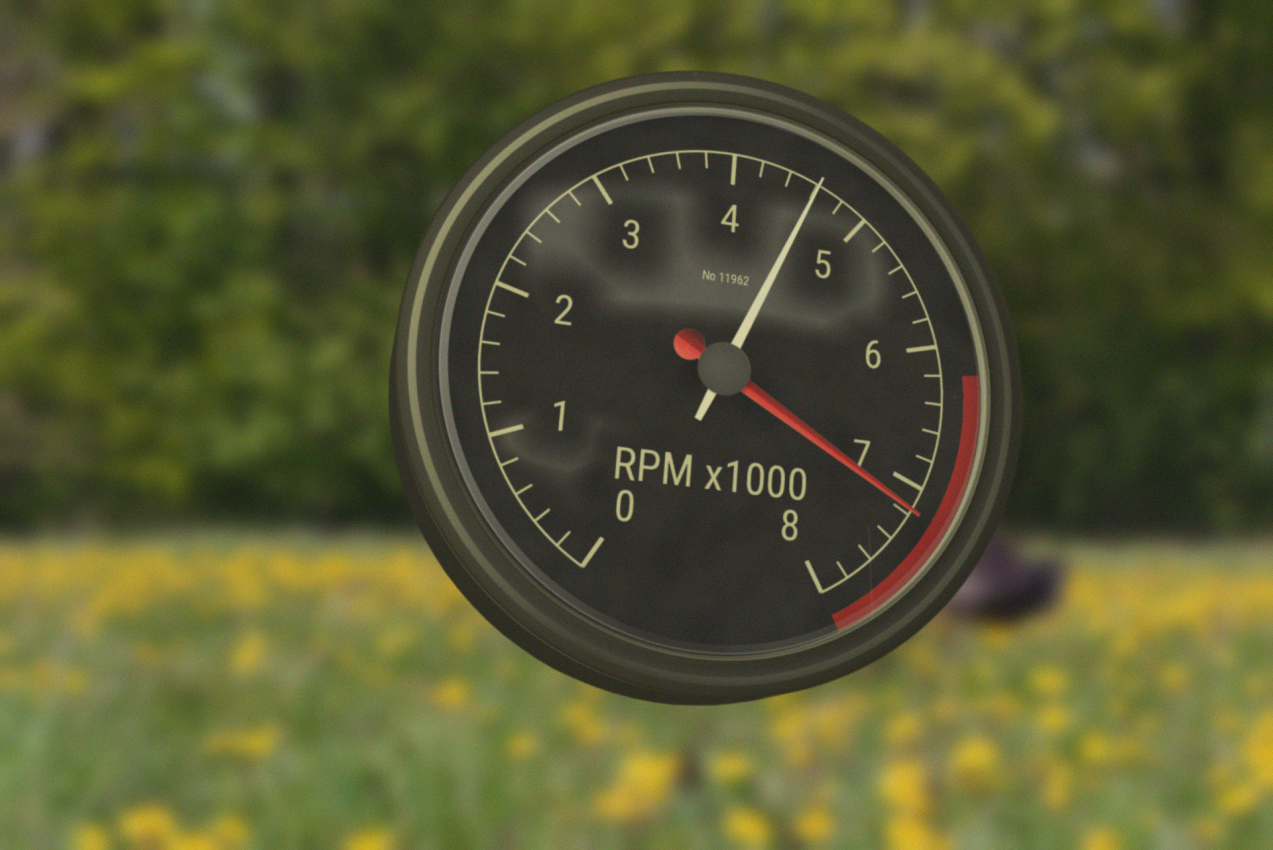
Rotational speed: 7200; rpm
